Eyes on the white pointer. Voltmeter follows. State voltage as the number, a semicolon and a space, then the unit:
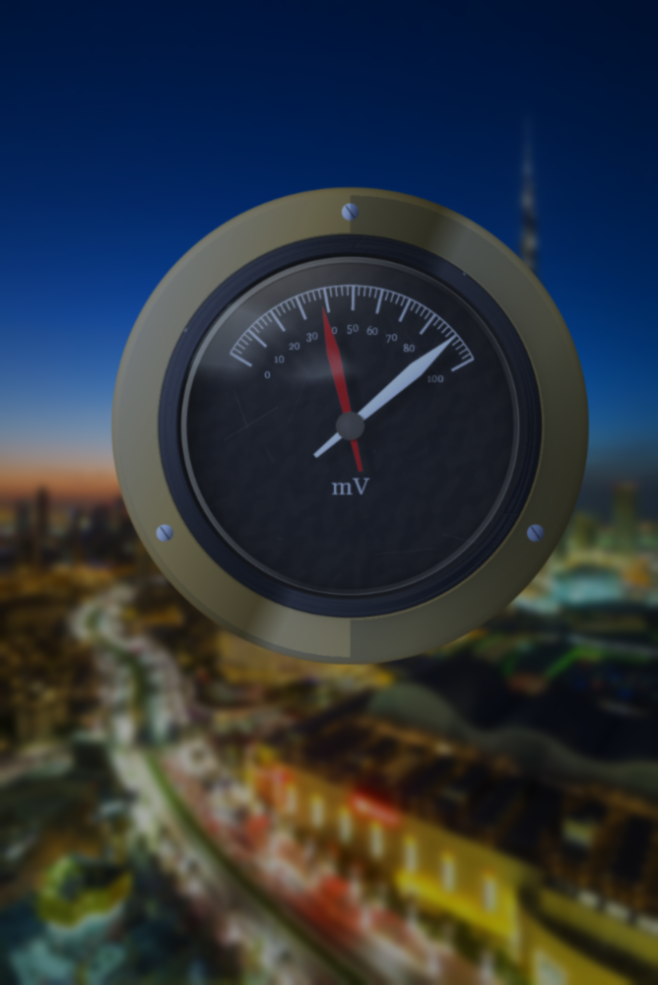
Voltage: 90; mV
